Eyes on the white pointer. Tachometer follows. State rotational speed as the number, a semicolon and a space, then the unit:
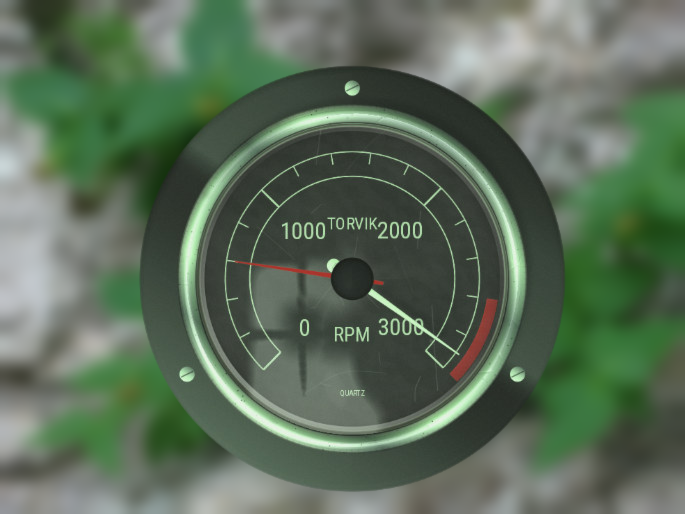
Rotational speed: 2900; rpm
